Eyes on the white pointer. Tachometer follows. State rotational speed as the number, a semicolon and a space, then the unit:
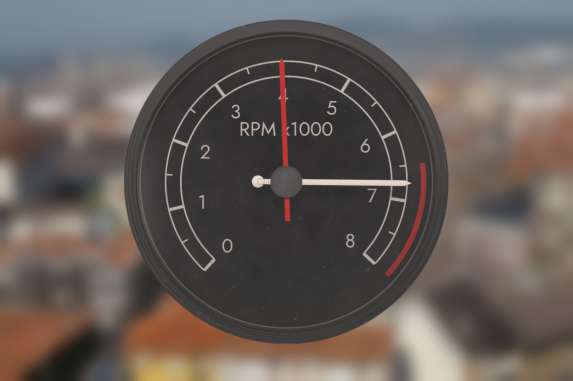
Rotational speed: 6750; rpm
